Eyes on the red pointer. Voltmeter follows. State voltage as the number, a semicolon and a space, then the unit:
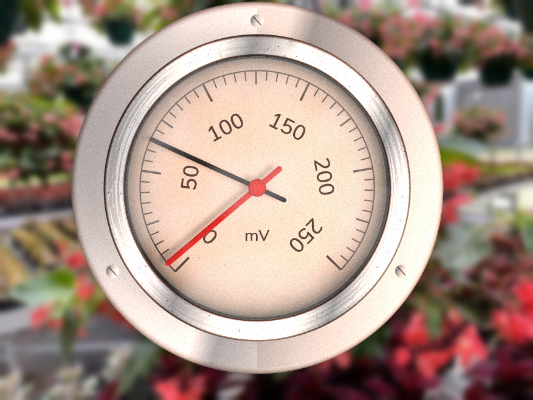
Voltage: 5; mV
